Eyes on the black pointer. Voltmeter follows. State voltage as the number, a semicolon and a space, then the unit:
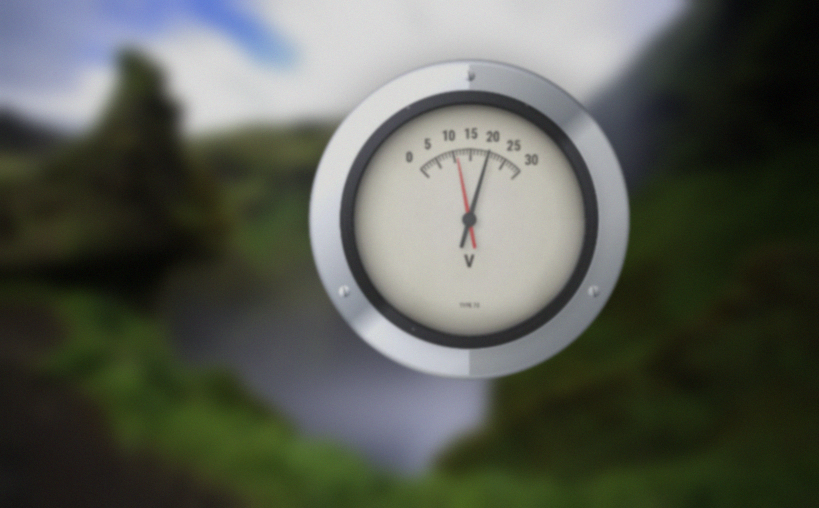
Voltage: 20; V
